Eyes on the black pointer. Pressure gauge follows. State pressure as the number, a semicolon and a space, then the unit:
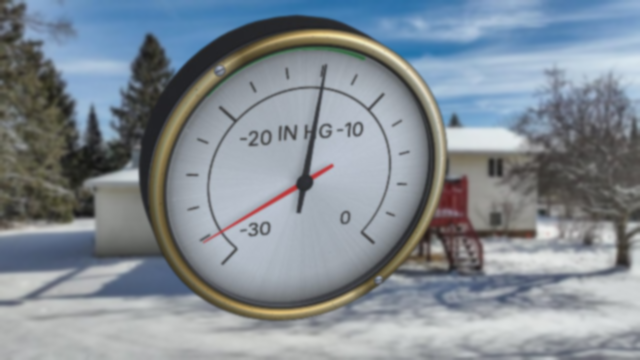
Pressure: -14; inHg
